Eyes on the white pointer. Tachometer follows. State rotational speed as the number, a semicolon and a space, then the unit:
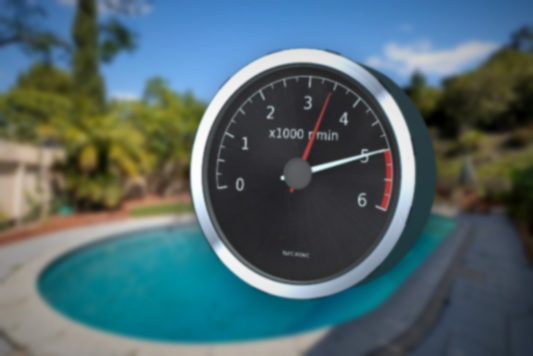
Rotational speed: 5000; rpm
